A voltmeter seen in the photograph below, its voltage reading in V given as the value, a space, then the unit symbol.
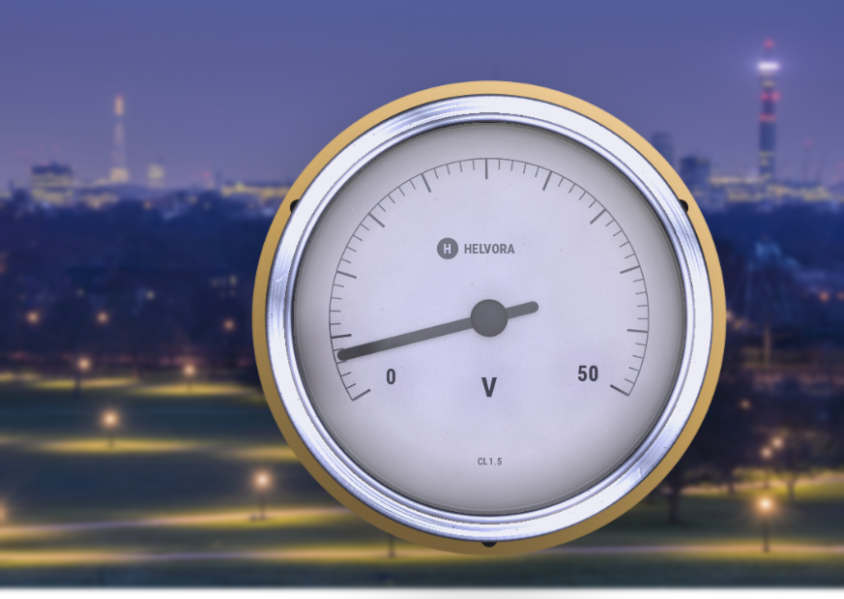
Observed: 3.5 V
